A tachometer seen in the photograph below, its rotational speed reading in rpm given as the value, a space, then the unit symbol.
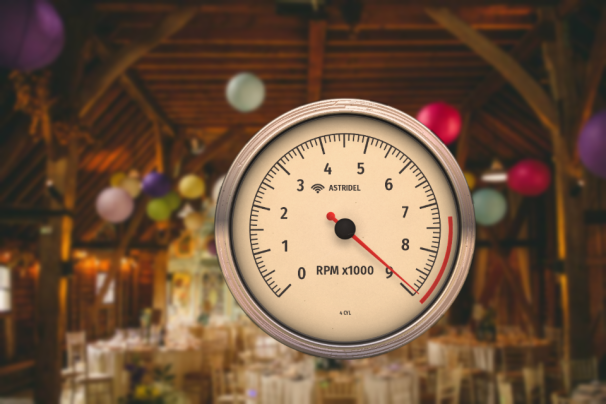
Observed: 8900 rpm
